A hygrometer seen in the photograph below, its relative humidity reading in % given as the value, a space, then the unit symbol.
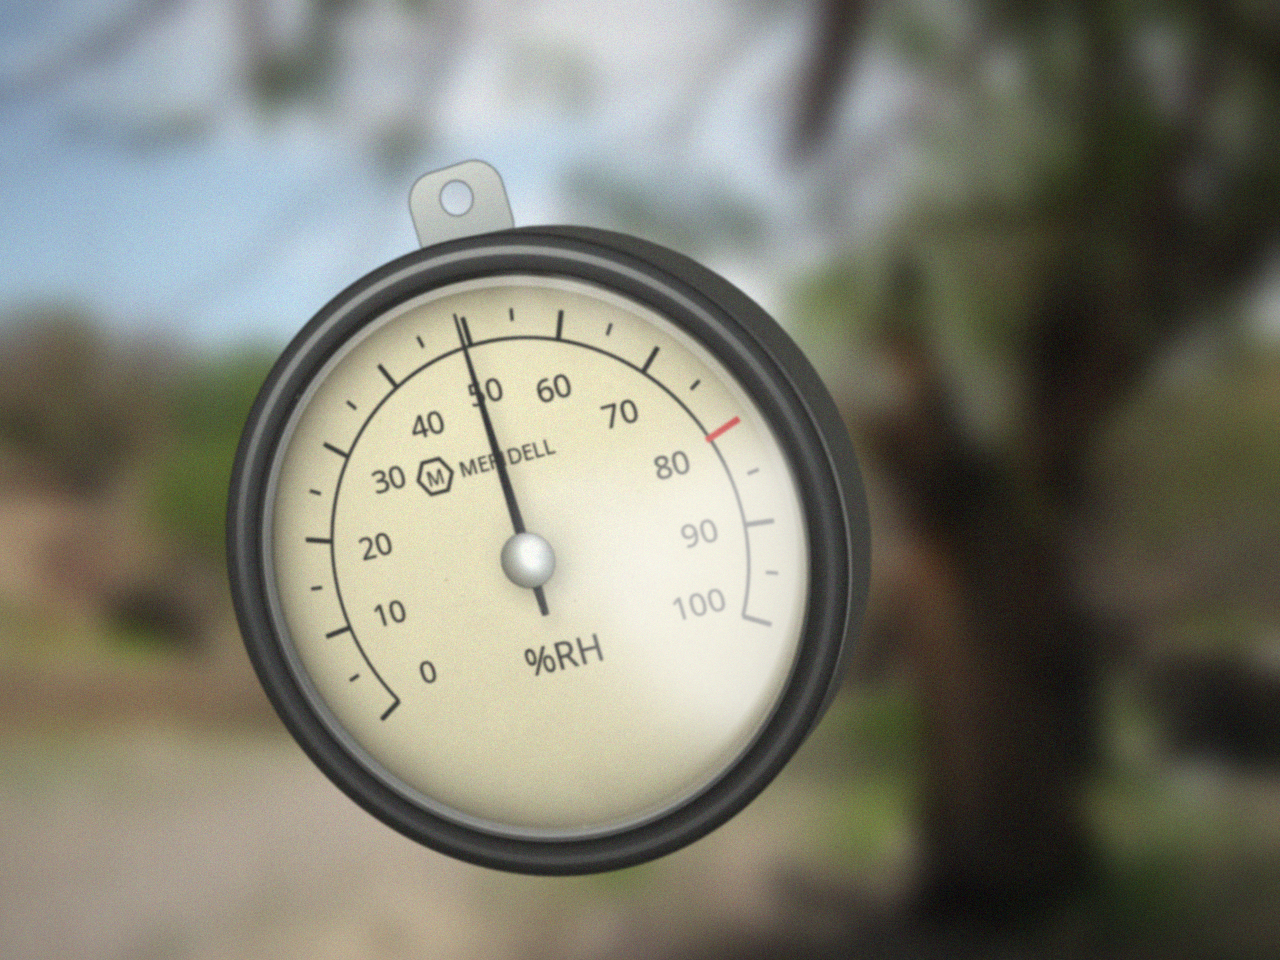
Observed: 50 %
